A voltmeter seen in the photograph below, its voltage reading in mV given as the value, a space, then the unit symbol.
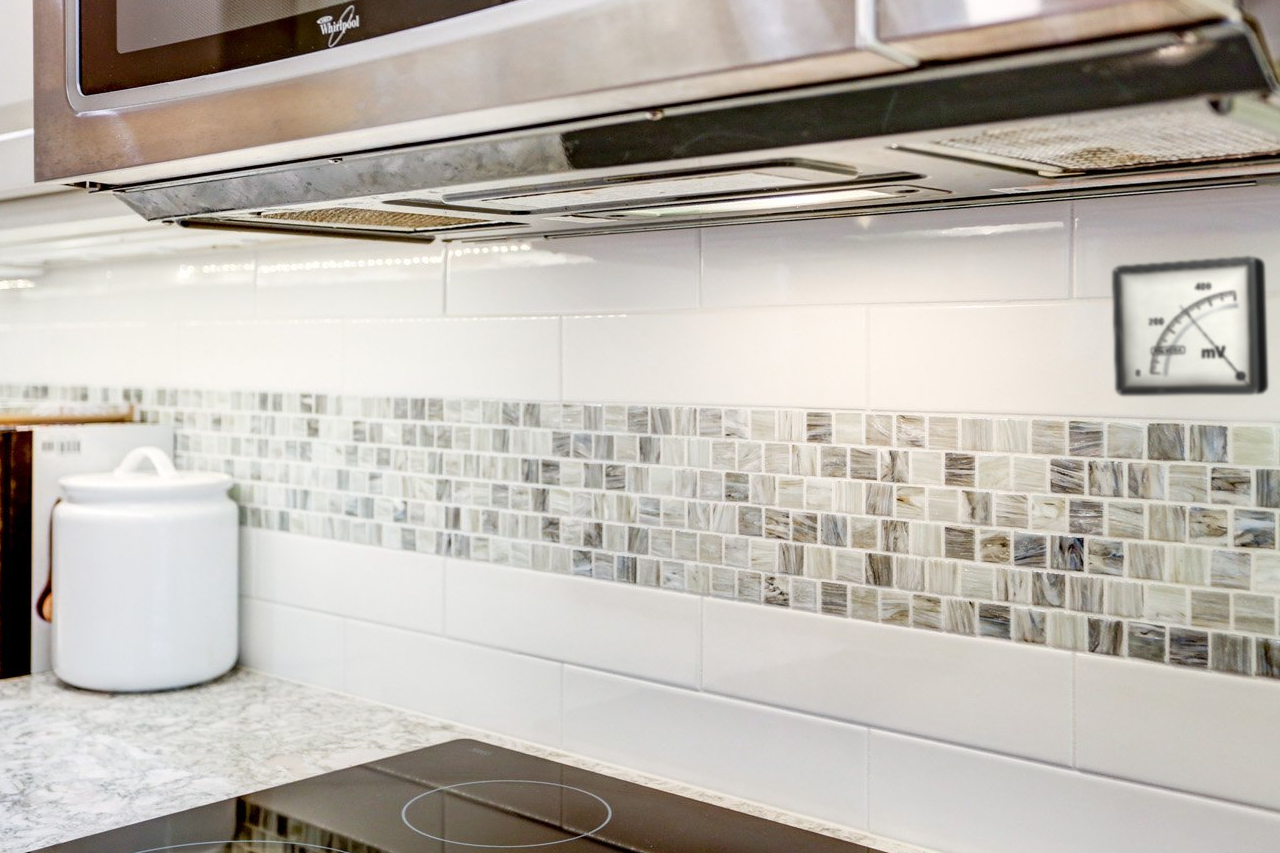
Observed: 300 mV
